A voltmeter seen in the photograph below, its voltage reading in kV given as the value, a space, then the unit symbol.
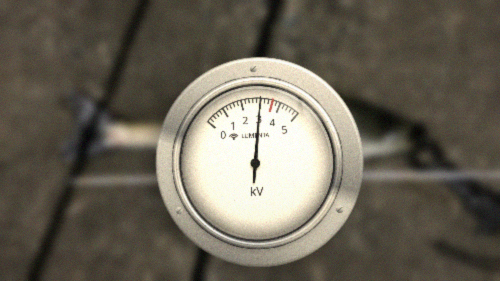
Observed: 3 kV
